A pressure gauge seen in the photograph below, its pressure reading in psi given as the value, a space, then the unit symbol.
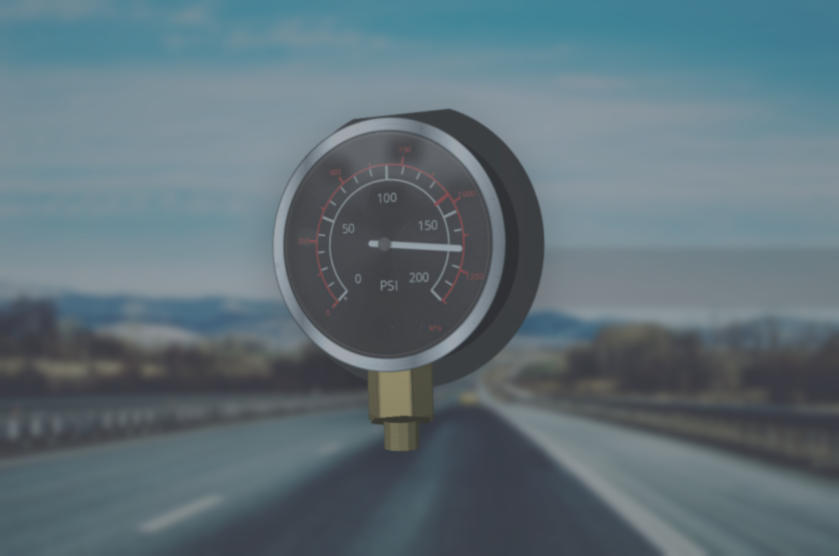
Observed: 170 psi
